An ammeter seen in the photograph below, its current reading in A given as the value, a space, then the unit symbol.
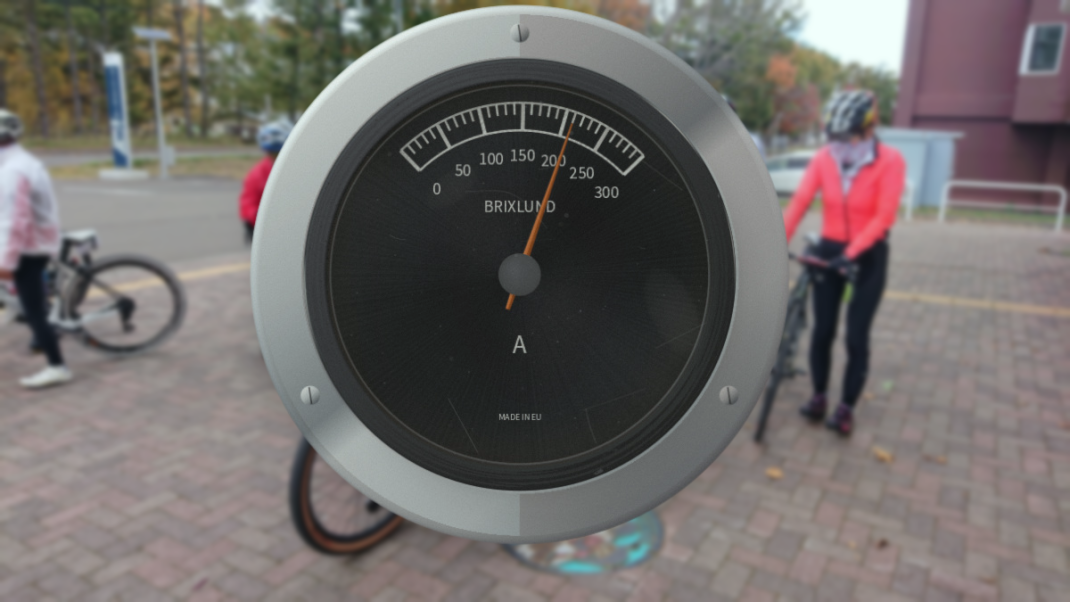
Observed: 210 A
